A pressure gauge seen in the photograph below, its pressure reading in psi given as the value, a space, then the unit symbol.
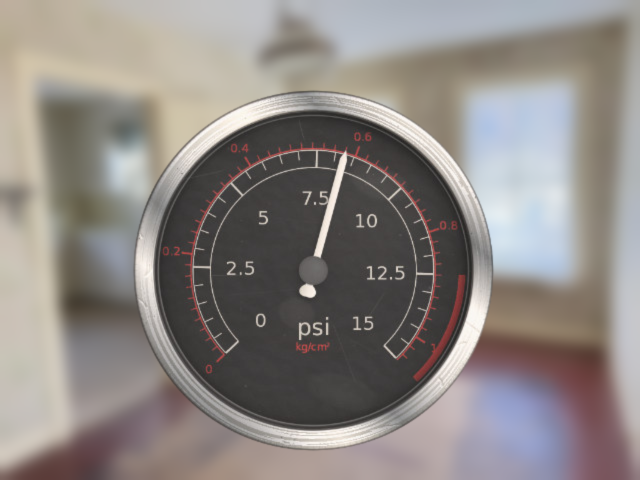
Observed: 8.25 psi
